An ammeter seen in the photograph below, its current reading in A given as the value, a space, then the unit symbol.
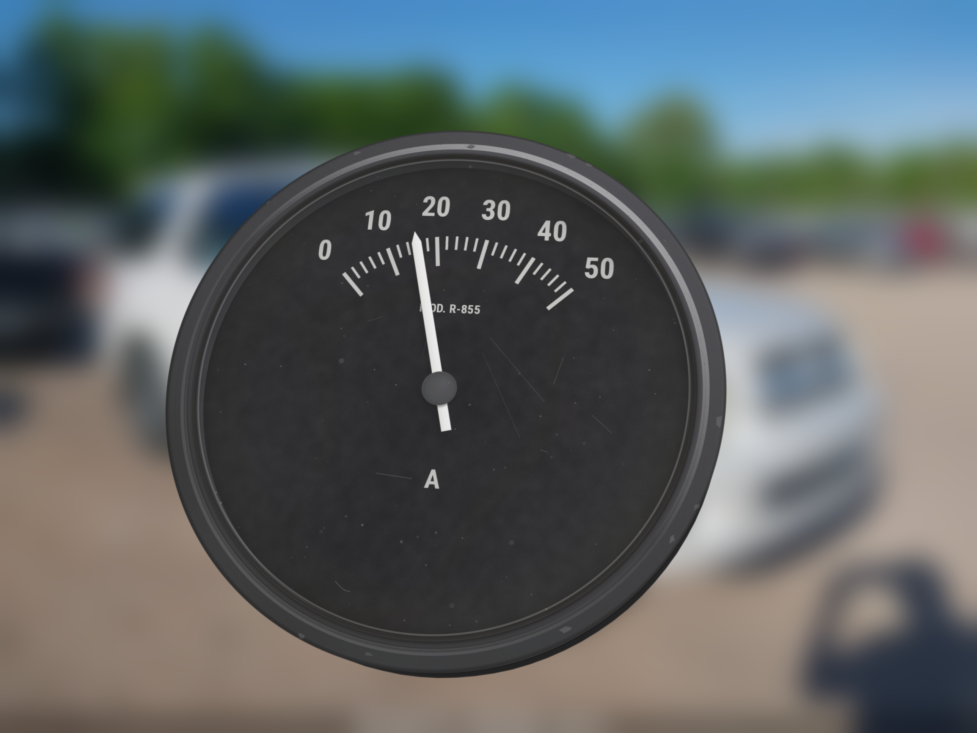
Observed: 16 A
